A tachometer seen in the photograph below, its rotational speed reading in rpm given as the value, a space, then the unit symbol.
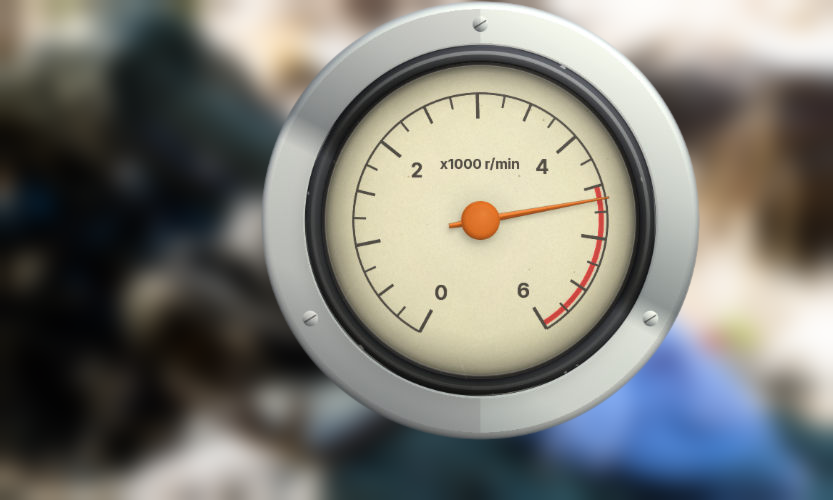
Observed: 4625 rpm
